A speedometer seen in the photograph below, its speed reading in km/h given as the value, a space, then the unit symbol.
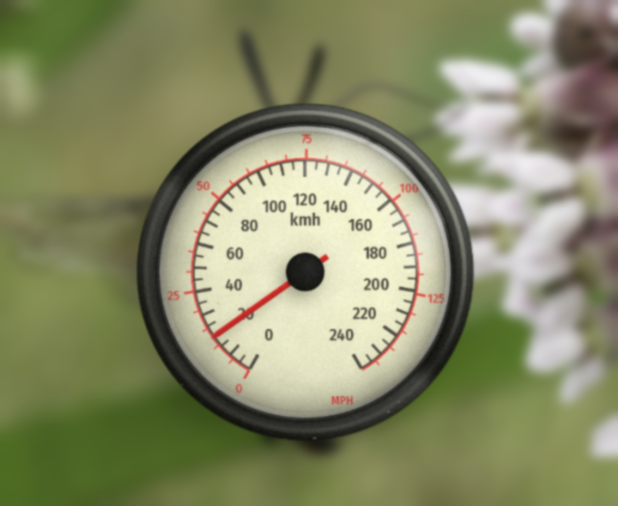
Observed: 20 km/h
